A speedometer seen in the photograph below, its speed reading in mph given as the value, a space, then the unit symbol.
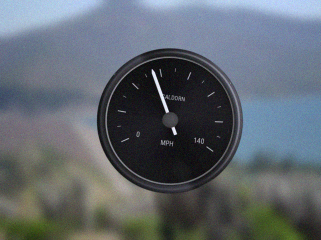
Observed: 55 mph
